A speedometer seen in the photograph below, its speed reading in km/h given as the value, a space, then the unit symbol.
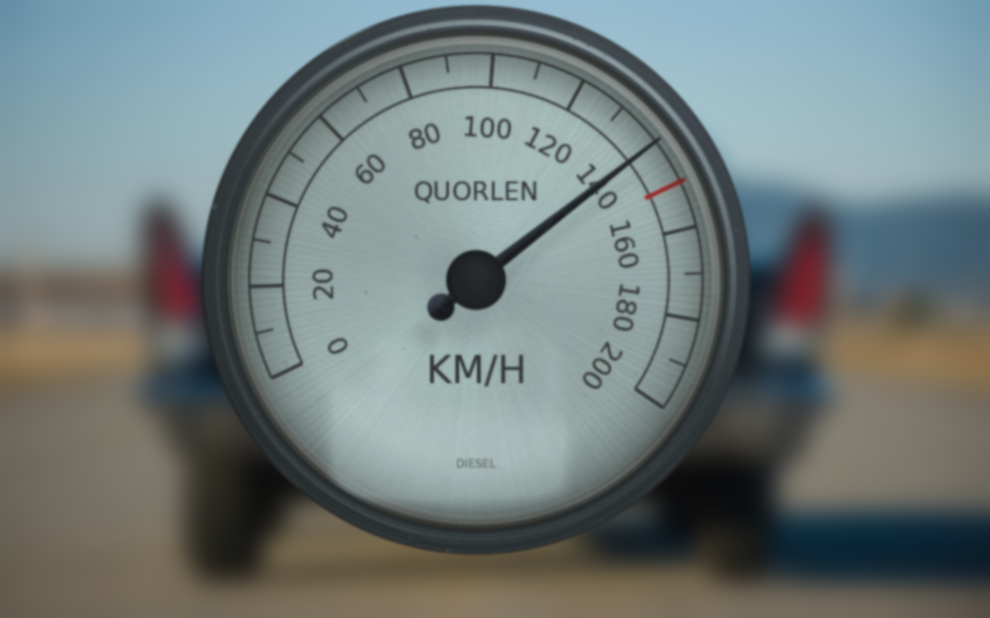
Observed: 140 km/h
